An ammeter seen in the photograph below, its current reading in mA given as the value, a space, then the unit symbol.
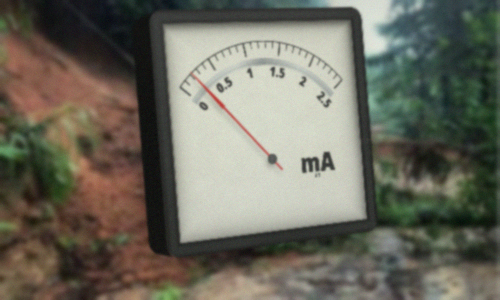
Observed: 0.2 mA
